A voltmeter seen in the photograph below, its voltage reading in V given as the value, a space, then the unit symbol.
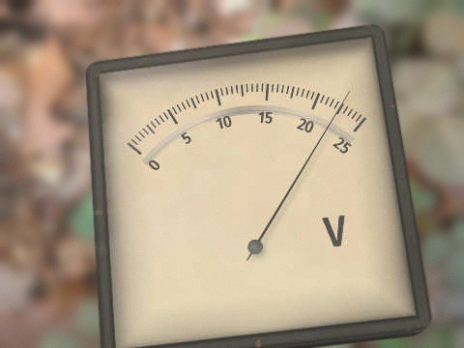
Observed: 22.5 V
